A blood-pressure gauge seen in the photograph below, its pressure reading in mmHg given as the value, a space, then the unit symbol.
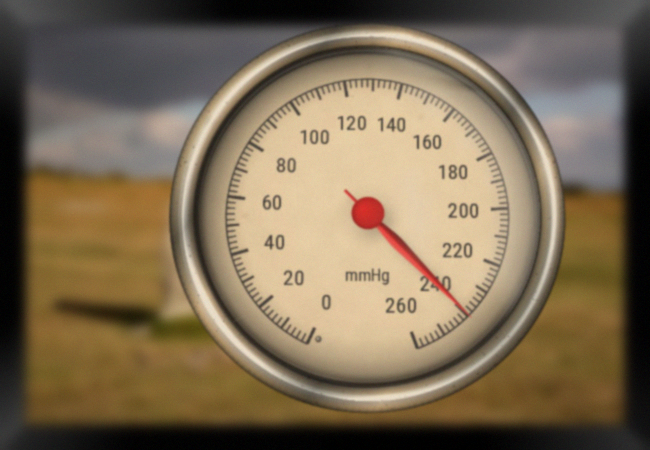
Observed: 240 mmHg
